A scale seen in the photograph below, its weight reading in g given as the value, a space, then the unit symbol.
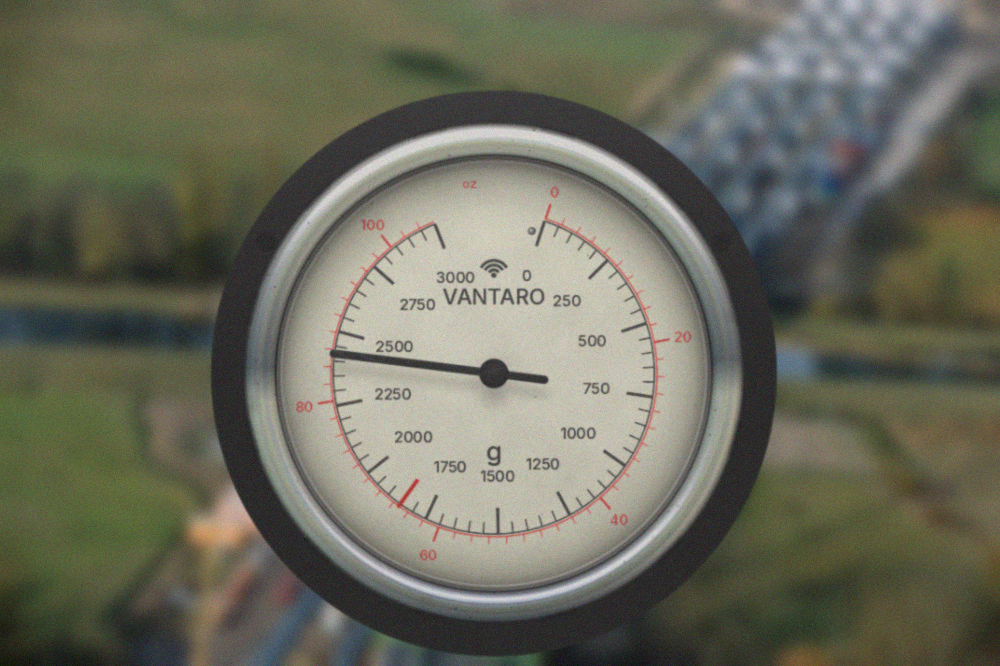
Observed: 2425 g
